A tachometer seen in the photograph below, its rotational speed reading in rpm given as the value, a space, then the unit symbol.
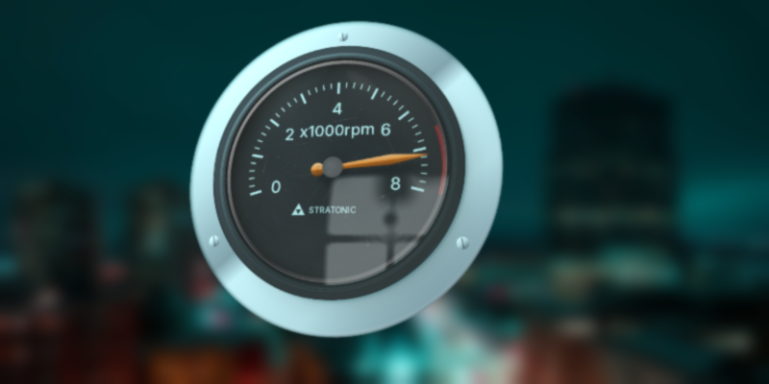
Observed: 7200 rpm
